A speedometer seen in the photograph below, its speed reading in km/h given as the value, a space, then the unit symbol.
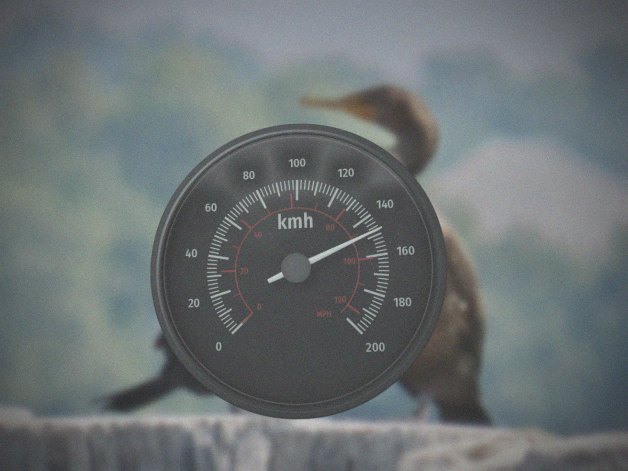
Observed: 148 km/h
